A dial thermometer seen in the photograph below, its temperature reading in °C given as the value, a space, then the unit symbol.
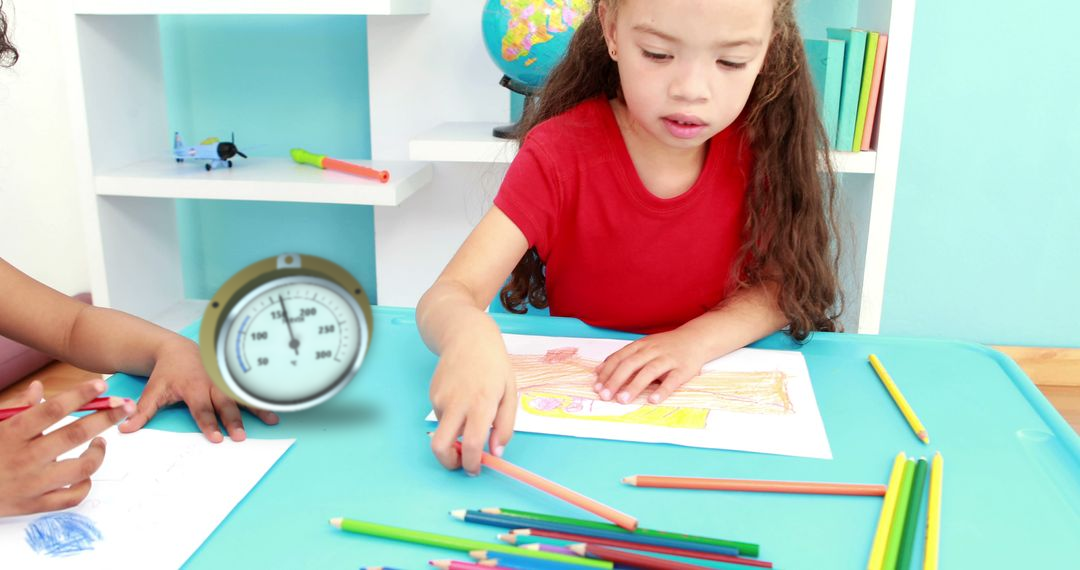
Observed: 160 °C
